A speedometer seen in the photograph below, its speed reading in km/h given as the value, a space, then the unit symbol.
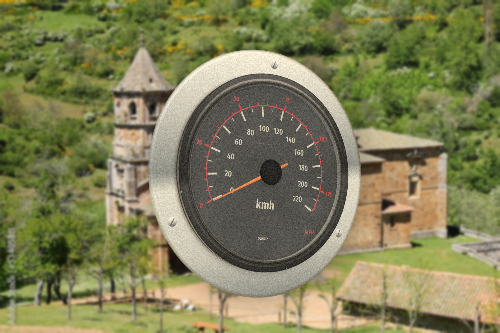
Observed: 0 km/h
